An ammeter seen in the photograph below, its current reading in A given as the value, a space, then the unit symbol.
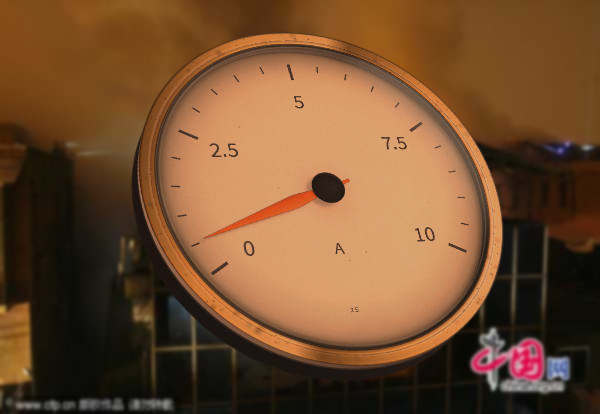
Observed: 0.5 A
